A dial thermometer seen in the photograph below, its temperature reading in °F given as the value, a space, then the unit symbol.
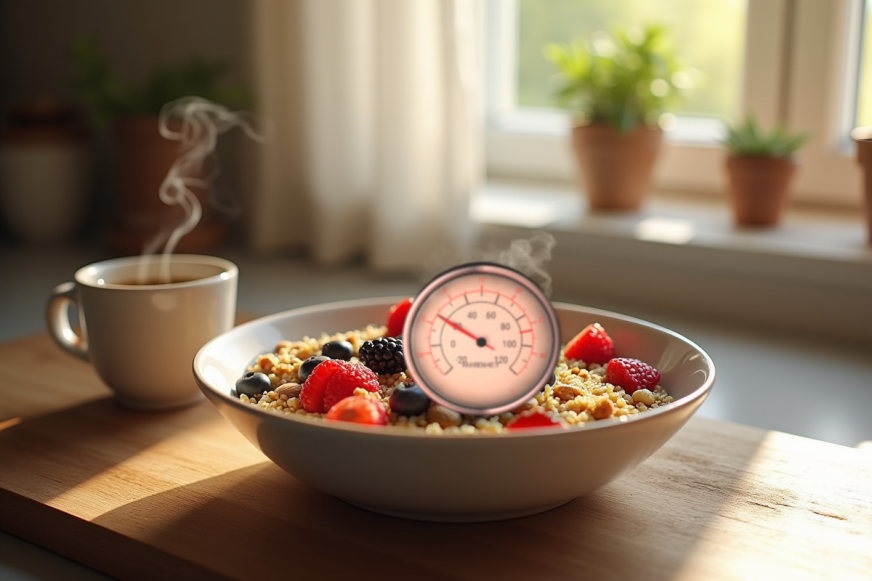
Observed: 20 °F
